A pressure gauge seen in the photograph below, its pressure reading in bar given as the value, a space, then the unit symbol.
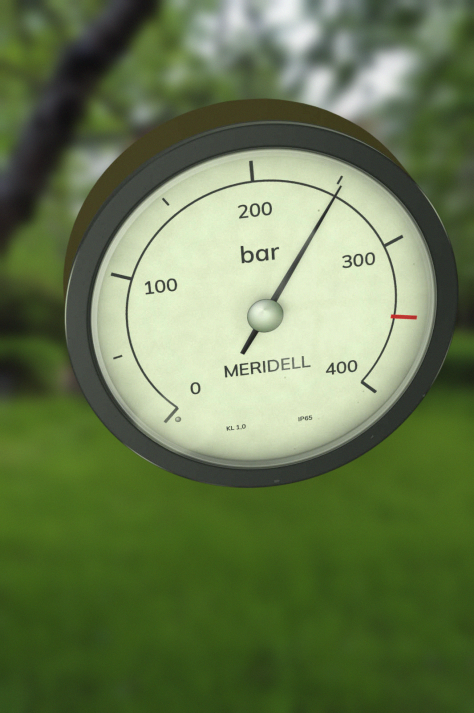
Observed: 250 bar
